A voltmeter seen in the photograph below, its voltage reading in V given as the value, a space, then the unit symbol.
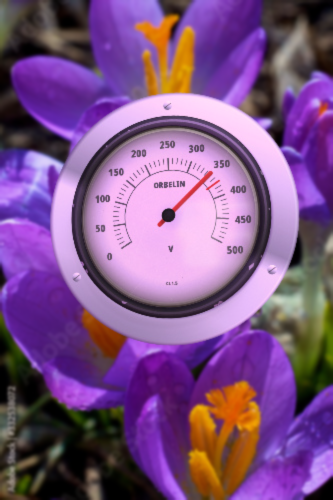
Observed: 350 V
